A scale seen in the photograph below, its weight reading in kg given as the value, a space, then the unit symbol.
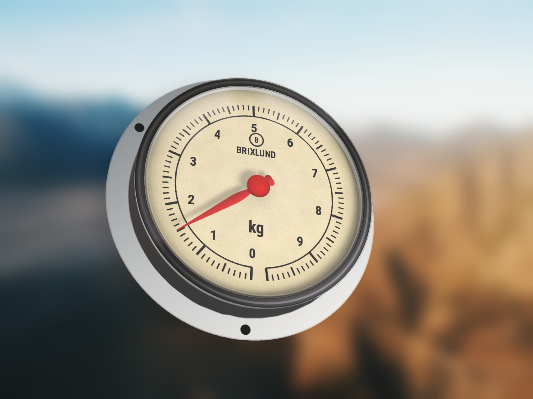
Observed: 1.5 kg
